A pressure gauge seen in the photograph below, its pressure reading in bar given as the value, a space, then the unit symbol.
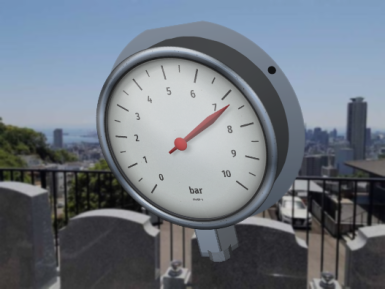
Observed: 7.25 bar
